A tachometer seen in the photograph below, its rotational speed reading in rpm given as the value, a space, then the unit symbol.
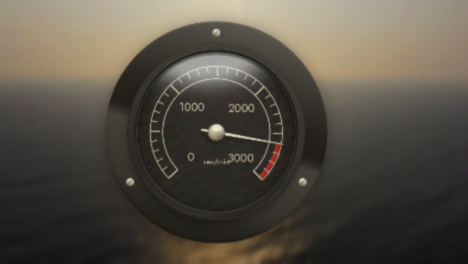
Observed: 2600 rpm
